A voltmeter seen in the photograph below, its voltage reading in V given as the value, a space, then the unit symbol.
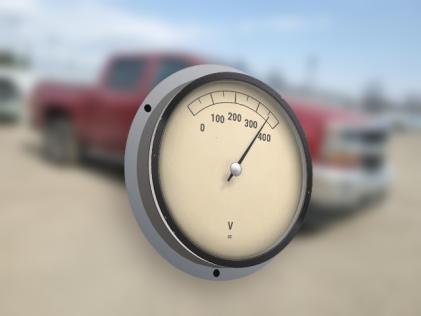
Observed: 350 V
